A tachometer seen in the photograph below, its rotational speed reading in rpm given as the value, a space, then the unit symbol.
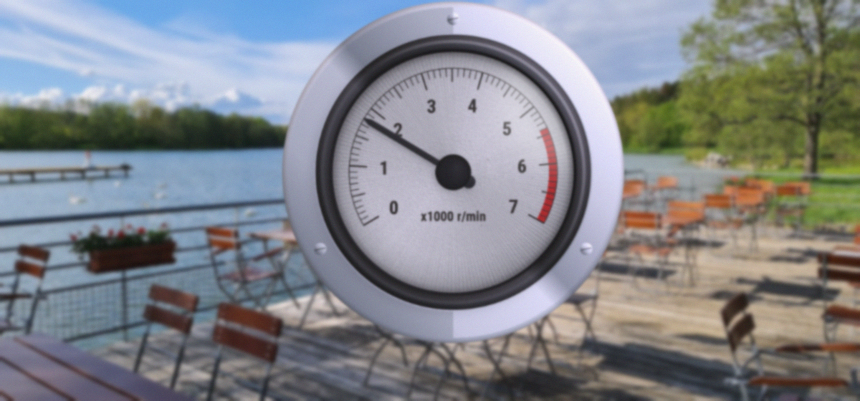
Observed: 1800 rpm
